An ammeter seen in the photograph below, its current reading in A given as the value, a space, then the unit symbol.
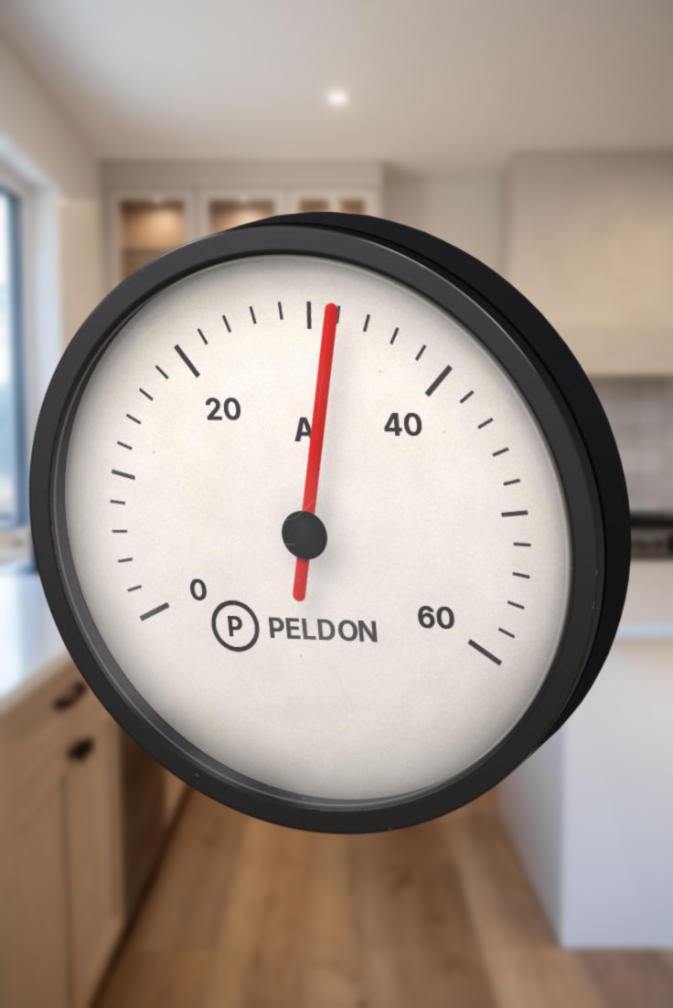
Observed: 32 A
